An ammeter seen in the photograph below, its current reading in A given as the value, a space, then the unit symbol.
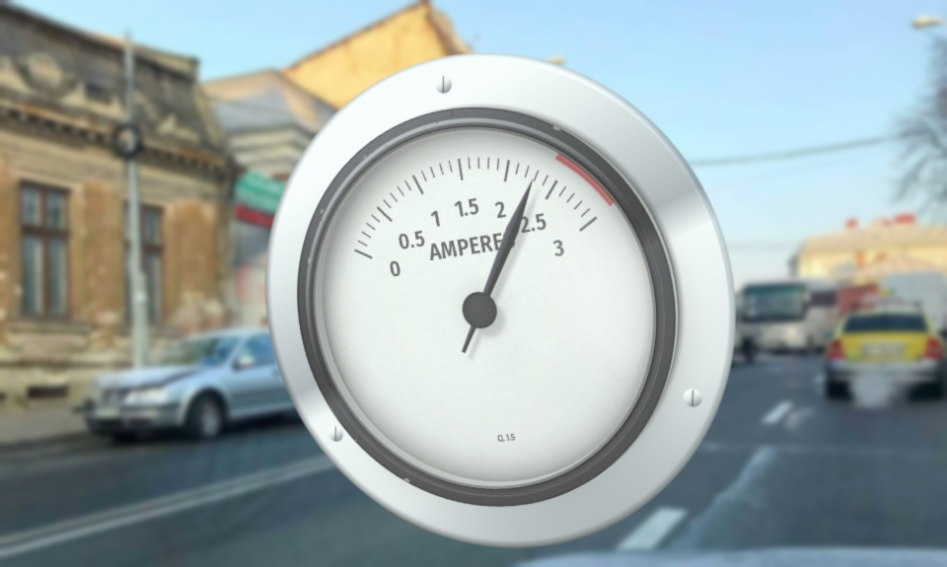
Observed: 2.3 A
